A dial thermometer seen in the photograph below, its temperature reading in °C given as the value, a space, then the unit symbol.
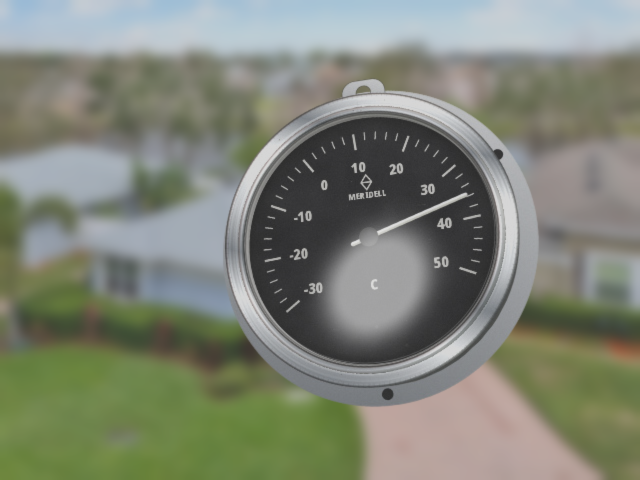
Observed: 36 °C
